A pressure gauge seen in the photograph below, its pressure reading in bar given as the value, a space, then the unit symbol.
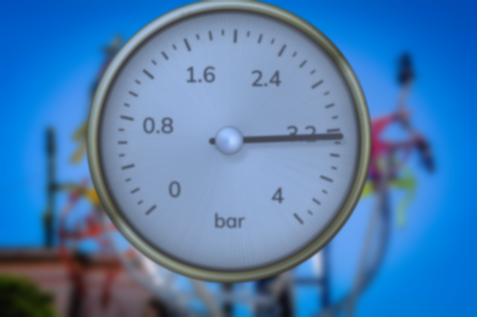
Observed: 3.25 bar
